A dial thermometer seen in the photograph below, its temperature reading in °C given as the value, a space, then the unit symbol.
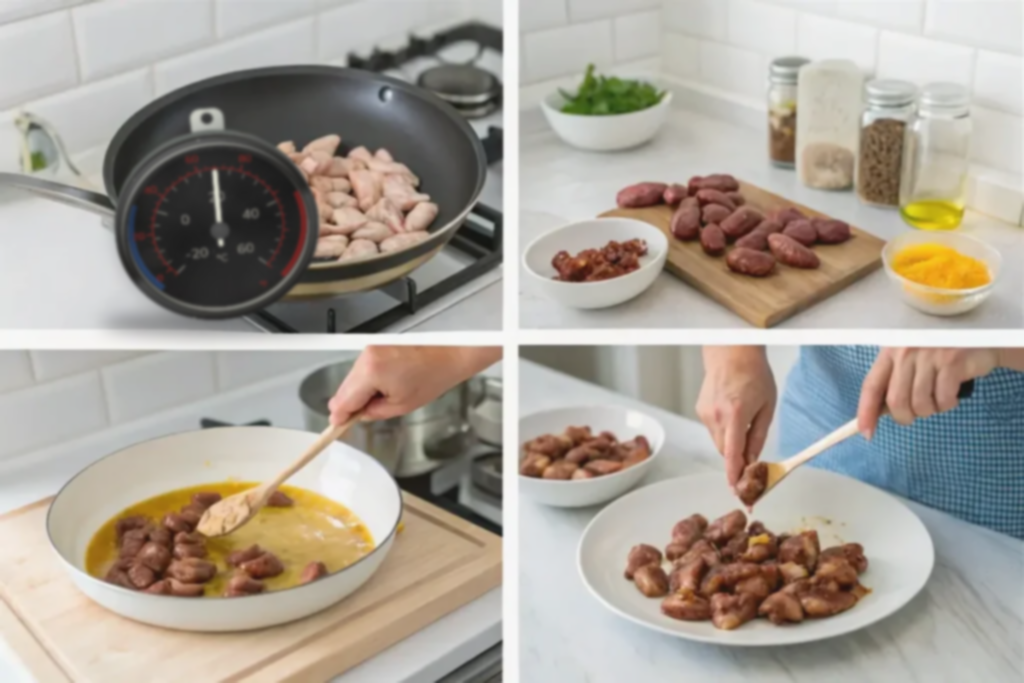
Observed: 20 °C
